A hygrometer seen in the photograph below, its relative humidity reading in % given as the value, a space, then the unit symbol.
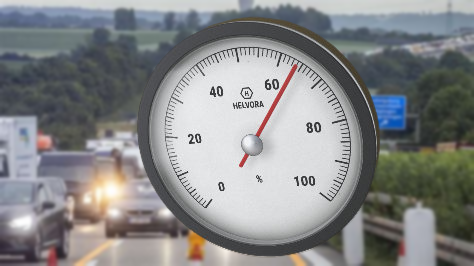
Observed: 64 %
